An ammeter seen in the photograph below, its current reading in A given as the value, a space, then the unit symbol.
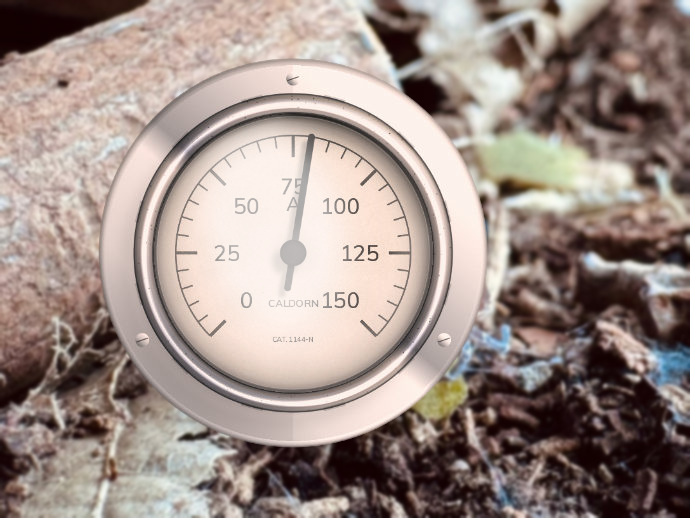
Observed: 80 A
